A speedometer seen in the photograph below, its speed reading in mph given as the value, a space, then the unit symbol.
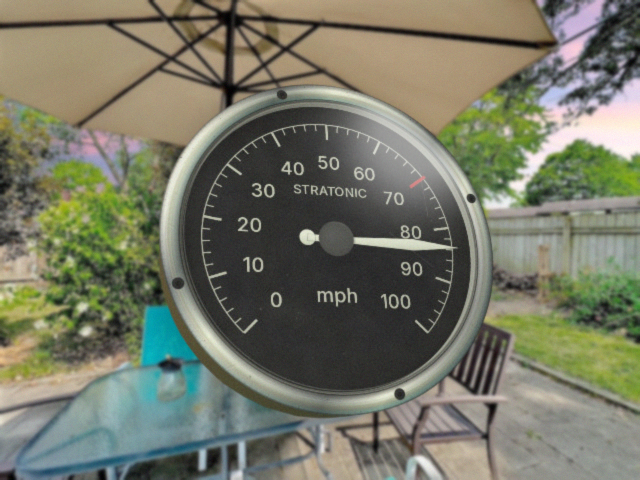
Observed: 84 mph
